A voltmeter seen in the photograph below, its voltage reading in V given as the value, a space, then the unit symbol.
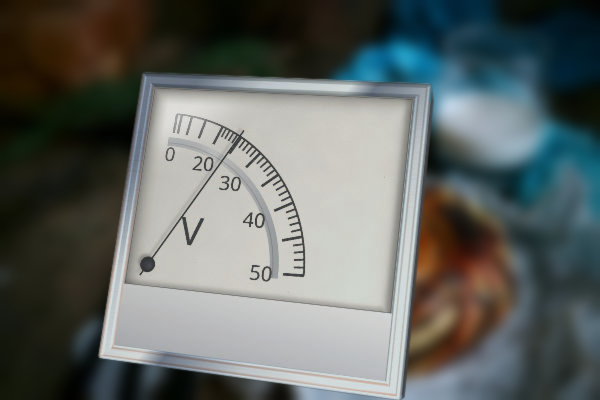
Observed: 25 V
